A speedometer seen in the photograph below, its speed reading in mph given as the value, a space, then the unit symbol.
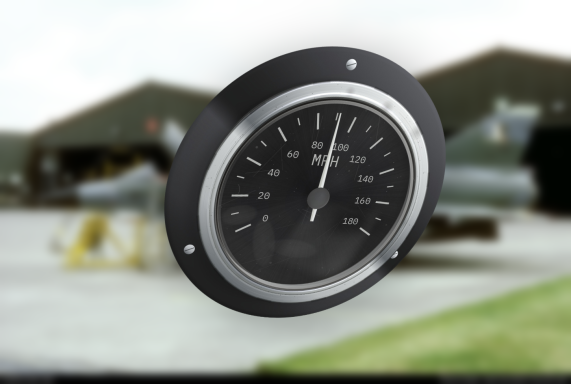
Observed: 90 mph
